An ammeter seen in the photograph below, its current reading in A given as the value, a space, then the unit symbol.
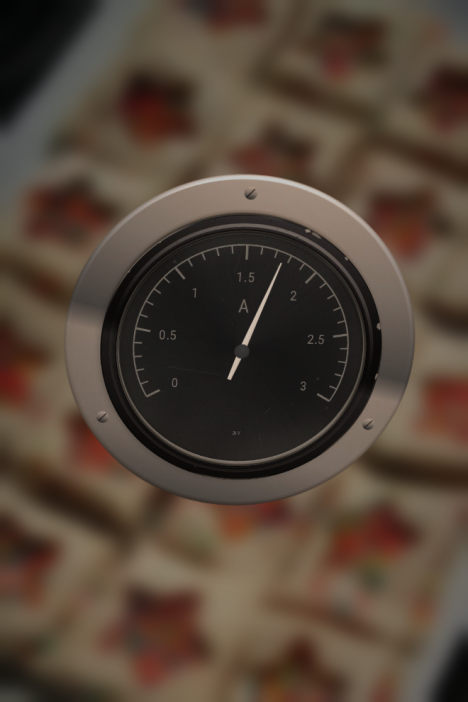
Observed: 1.75 A
